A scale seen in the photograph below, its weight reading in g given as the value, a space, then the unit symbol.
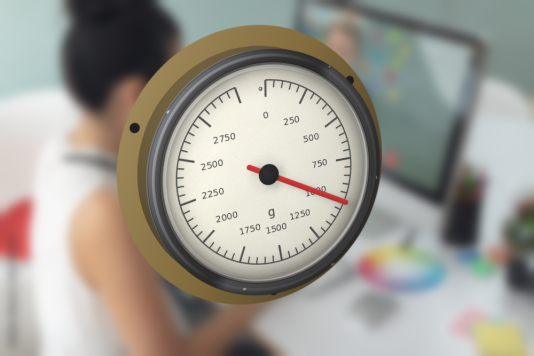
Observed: 1000 g
